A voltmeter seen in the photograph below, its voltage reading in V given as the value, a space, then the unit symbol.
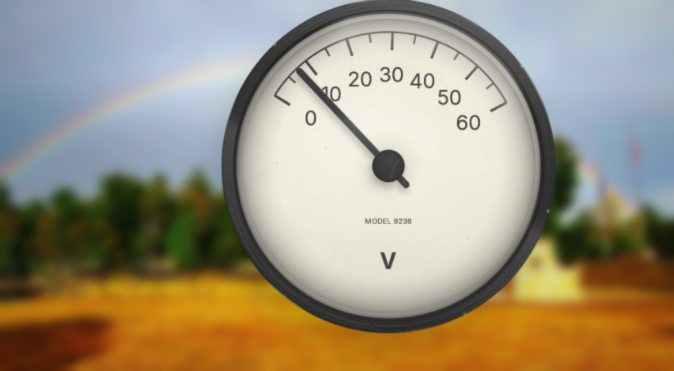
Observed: 7.5 V
